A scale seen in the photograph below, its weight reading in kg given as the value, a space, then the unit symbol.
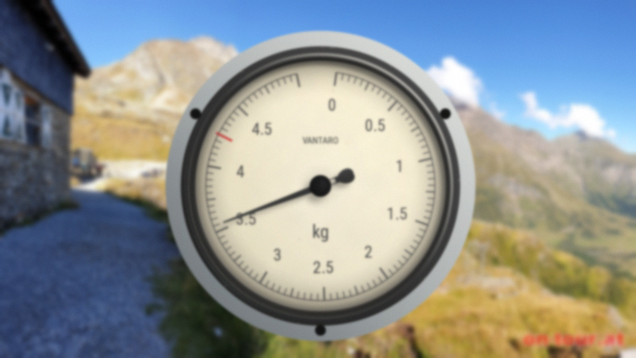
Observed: 3.55 kg
